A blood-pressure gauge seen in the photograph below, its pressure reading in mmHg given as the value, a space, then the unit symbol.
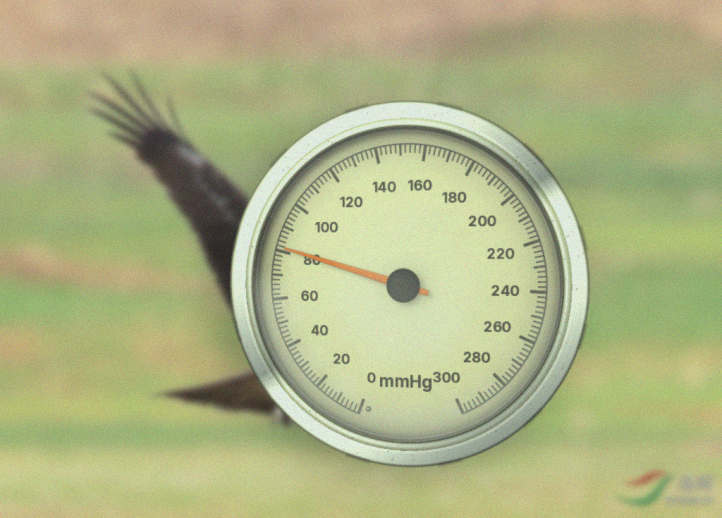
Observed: 82 mmHg
